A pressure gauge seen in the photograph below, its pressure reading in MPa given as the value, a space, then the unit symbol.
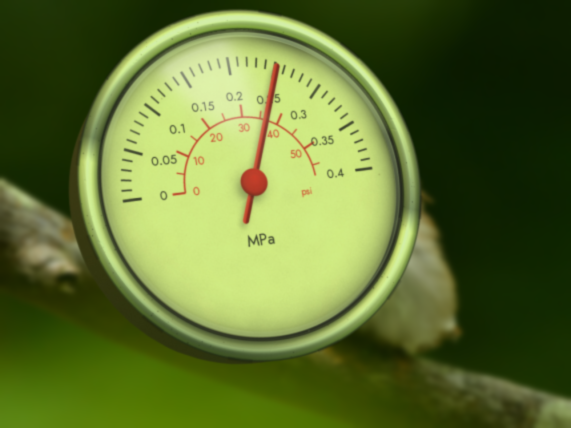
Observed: 0.25 MPa
